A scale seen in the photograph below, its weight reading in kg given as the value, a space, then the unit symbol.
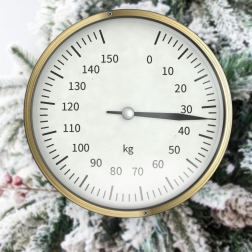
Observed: 34 kg
